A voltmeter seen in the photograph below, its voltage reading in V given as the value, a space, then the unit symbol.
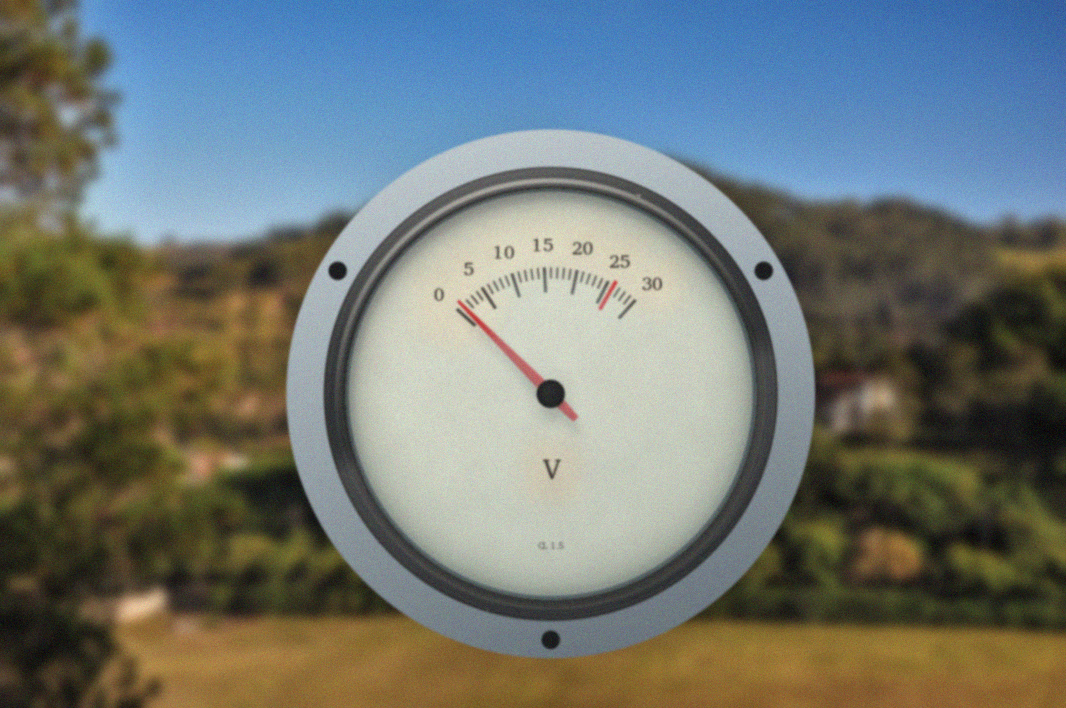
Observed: 1 V
